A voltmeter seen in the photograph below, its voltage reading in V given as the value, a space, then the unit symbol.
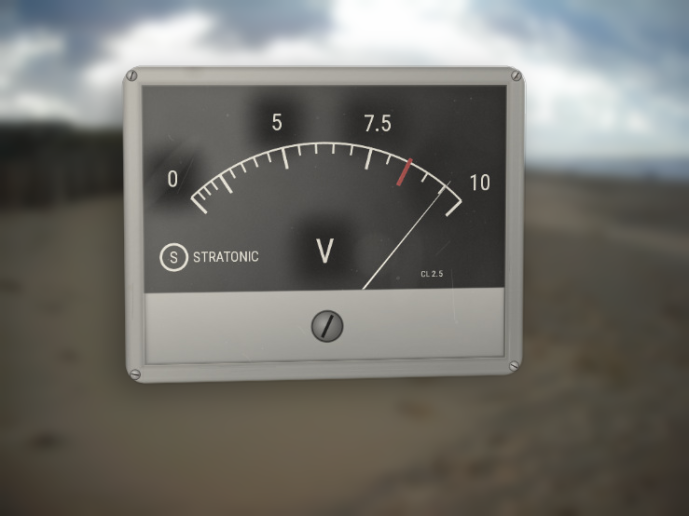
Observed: 9.5 V
